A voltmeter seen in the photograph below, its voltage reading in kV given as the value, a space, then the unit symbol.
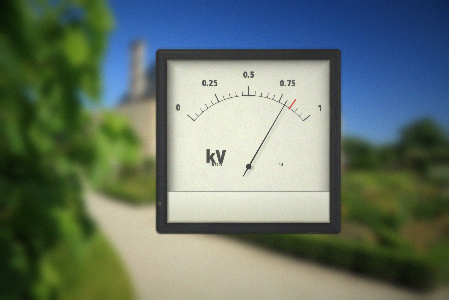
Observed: 0.8 kV
